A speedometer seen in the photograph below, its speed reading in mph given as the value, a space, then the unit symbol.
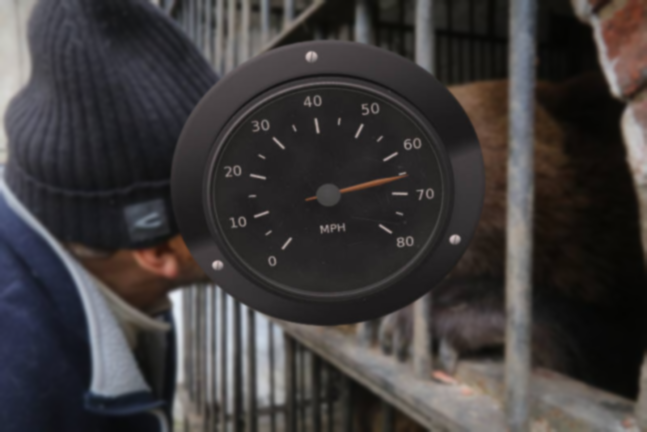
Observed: 65 mph
